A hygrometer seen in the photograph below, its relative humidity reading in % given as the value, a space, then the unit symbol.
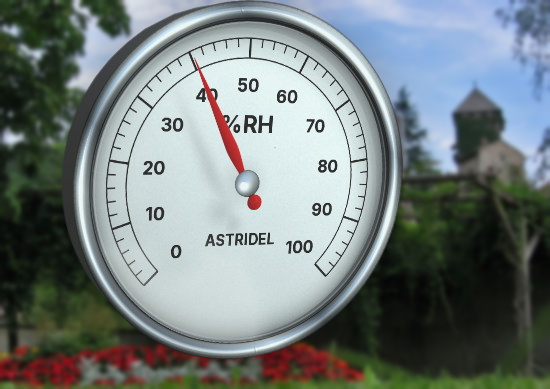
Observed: 40 %
